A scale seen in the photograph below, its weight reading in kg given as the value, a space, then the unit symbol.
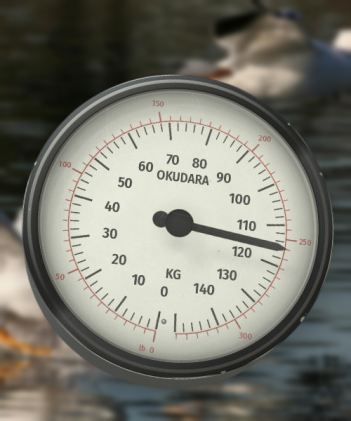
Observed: 116 kg
